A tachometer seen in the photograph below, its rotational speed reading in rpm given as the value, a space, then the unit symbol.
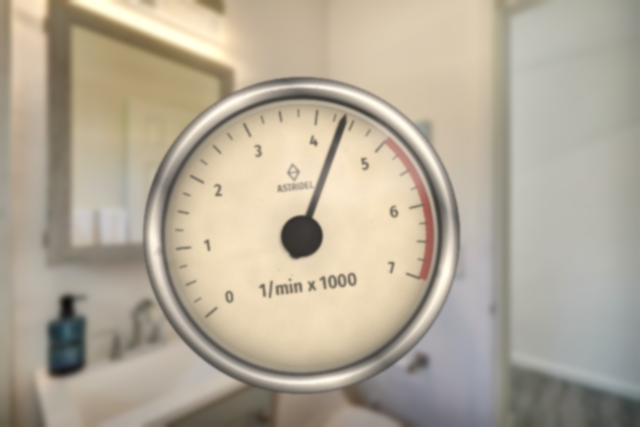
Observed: 4375 rpm
